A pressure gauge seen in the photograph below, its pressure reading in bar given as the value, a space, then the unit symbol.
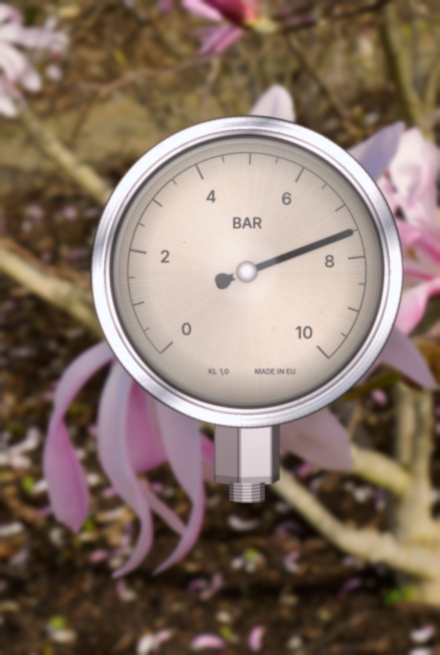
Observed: 7.5 bar
